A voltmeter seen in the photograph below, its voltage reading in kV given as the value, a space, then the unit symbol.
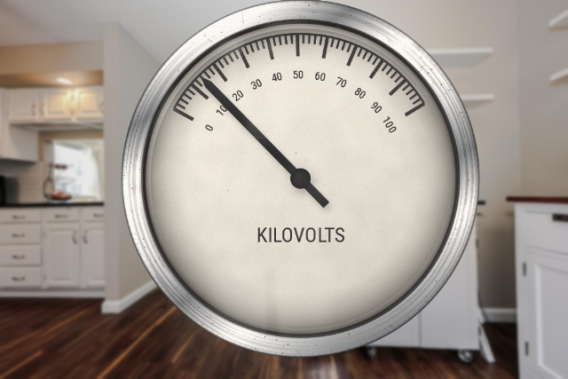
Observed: 14 kV
